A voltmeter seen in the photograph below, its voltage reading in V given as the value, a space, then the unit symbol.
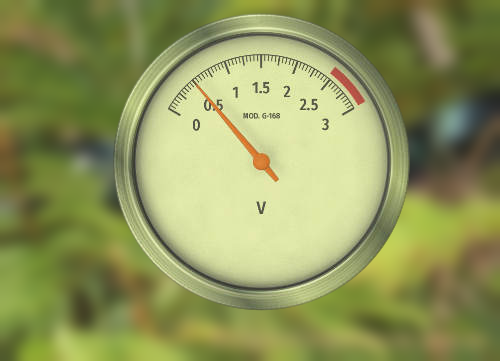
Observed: 0.5 V
